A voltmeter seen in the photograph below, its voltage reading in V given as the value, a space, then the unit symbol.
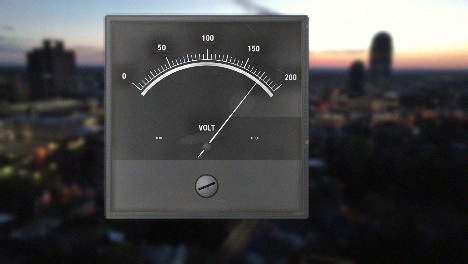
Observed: 175 V
